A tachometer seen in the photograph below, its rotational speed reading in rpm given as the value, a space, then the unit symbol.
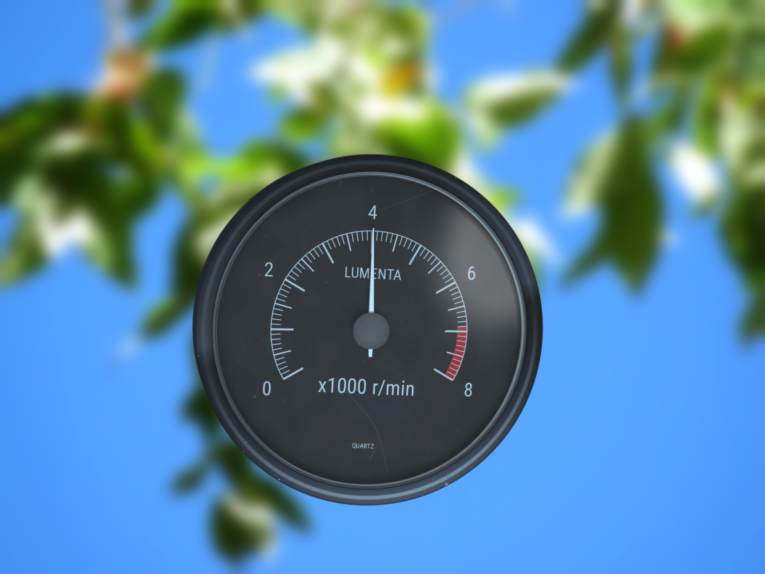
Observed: 4000 rpm
